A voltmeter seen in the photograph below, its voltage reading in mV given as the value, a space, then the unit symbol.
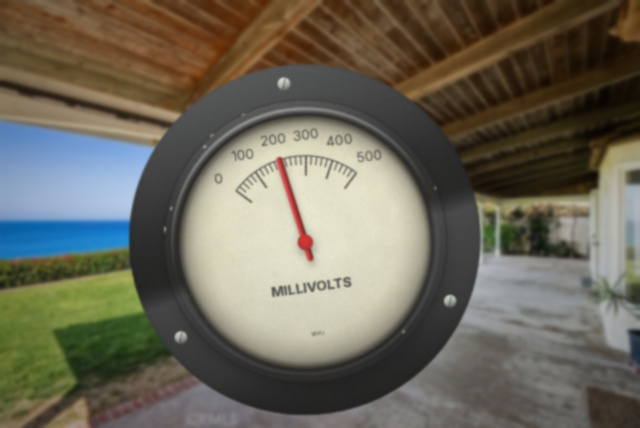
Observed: 200 mV
